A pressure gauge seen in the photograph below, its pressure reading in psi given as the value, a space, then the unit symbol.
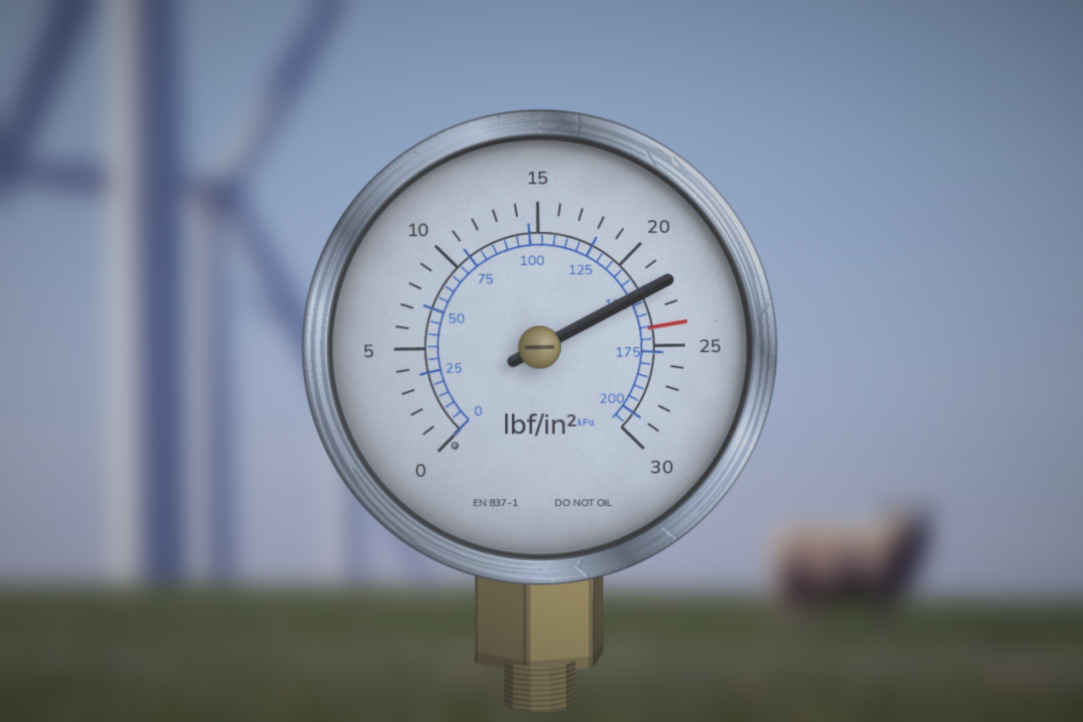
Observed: 22 psi
